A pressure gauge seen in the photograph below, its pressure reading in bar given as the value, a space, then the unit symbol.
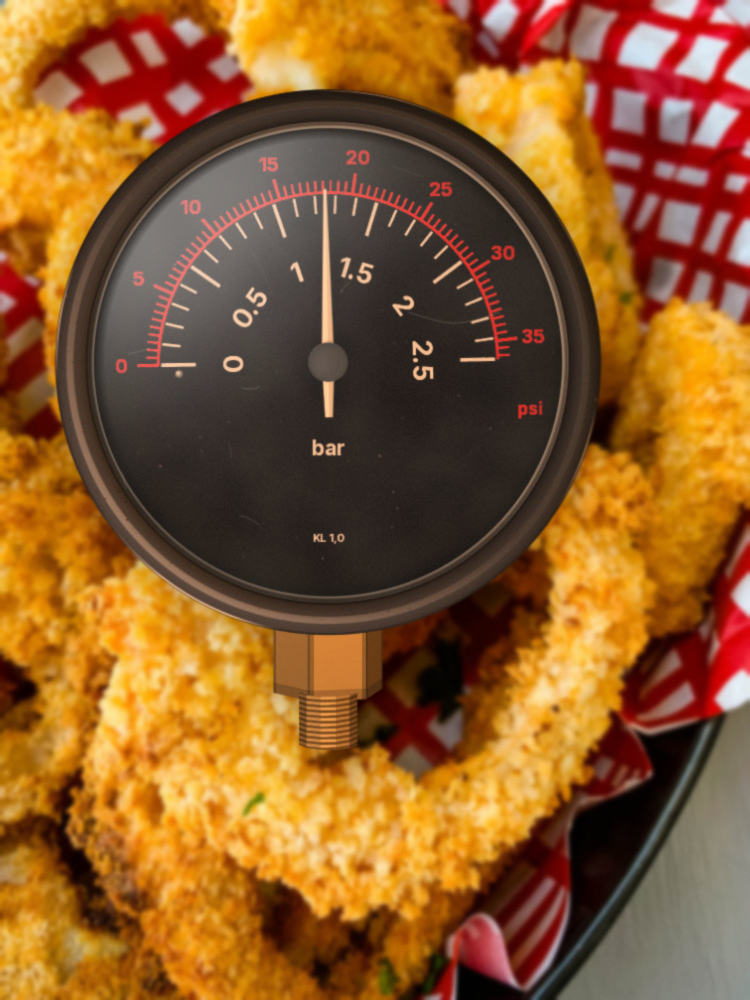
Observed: 1.25 bar
